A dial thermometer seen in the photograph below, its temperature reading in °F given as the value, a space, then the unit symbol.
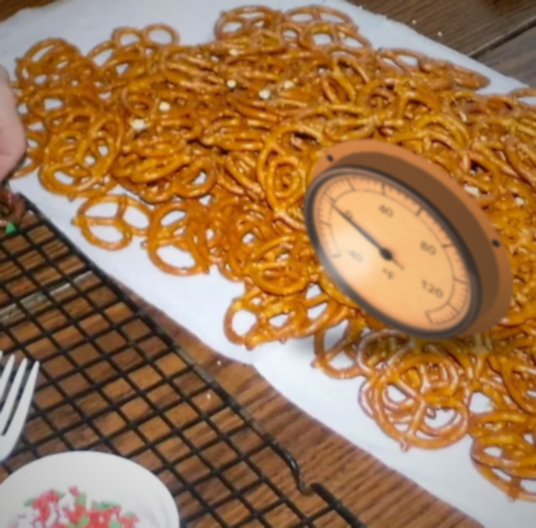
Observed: 0 °F
